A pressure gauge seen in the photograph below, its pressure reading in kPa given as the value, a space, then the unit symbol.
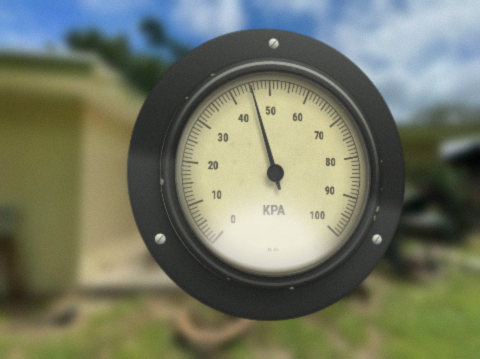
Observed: 45 kPa
